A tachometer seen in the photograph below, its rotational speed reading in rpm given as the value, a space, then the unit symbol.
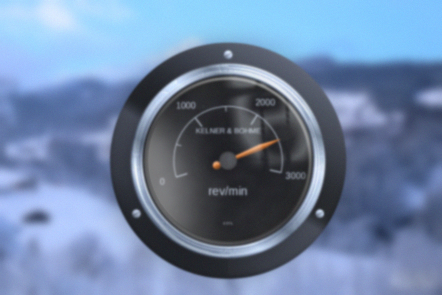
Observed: 2500 rpm
